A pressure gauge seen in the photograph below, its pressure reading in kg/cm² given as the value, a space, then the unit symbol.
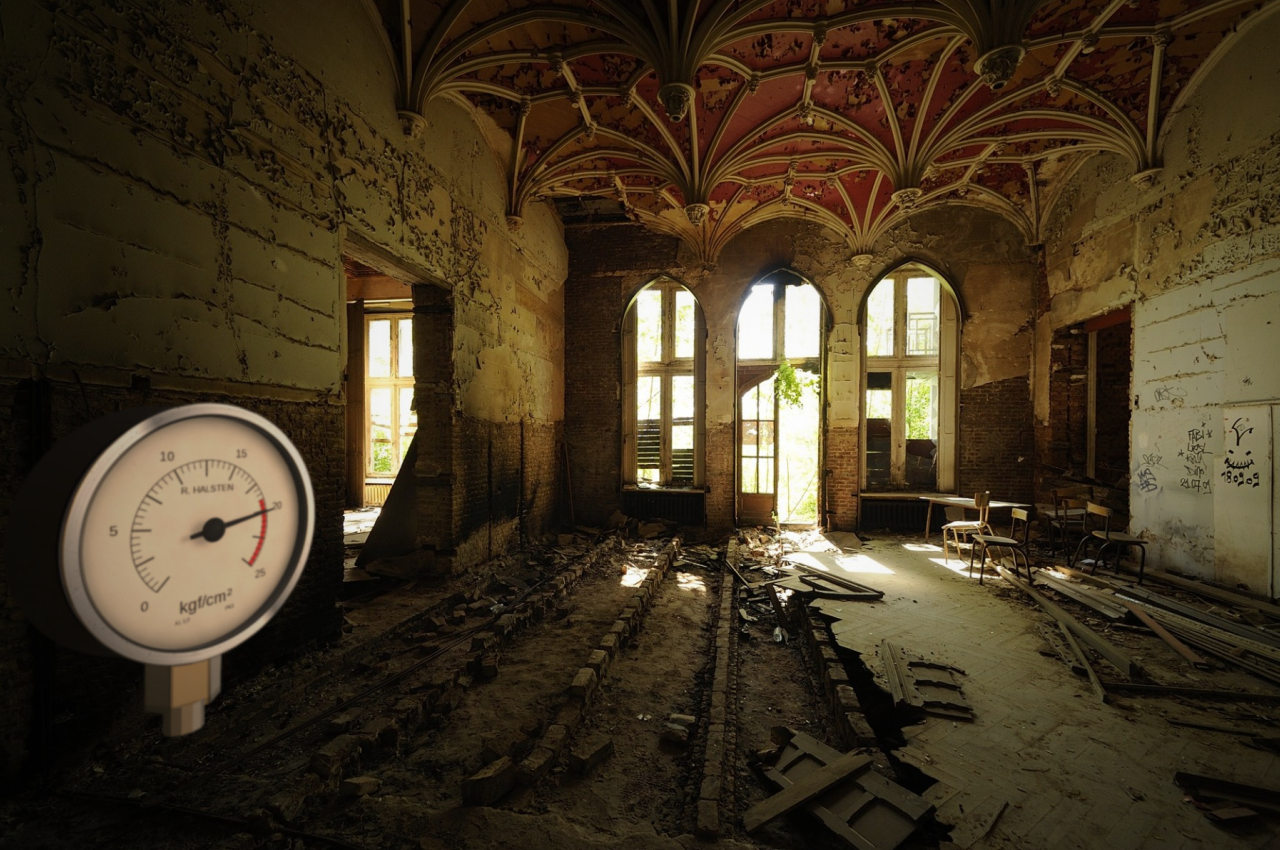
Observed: 20 kg/cm²
